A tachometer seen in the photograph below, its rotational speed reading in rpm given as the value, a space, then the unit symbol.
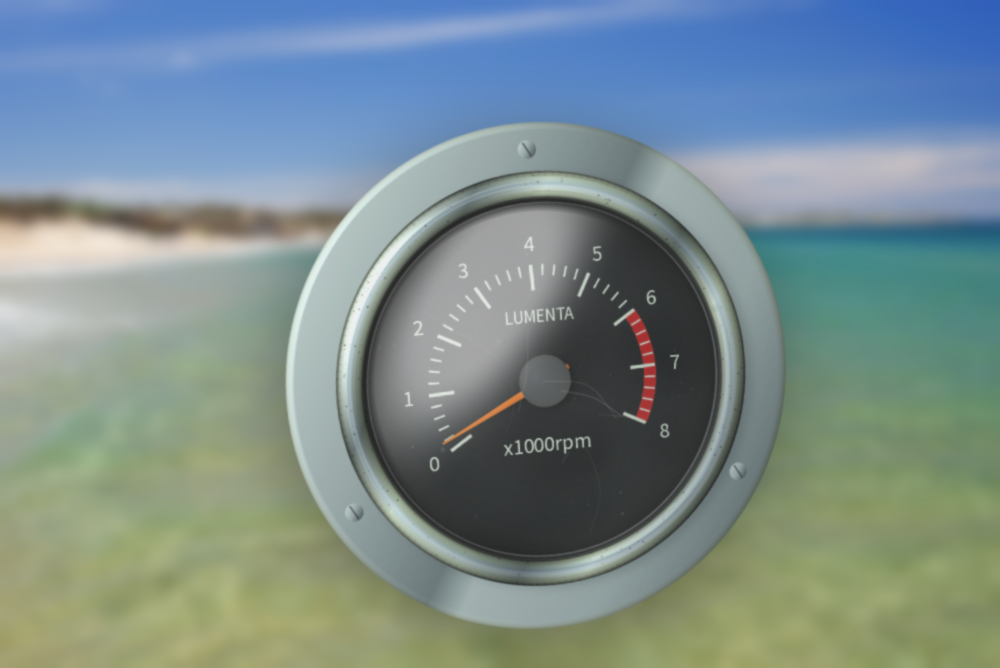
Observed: 200 rpm
